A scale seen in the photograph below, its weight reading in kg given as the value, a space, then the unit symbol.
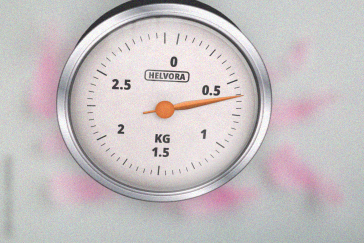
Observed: 0.6 kg
